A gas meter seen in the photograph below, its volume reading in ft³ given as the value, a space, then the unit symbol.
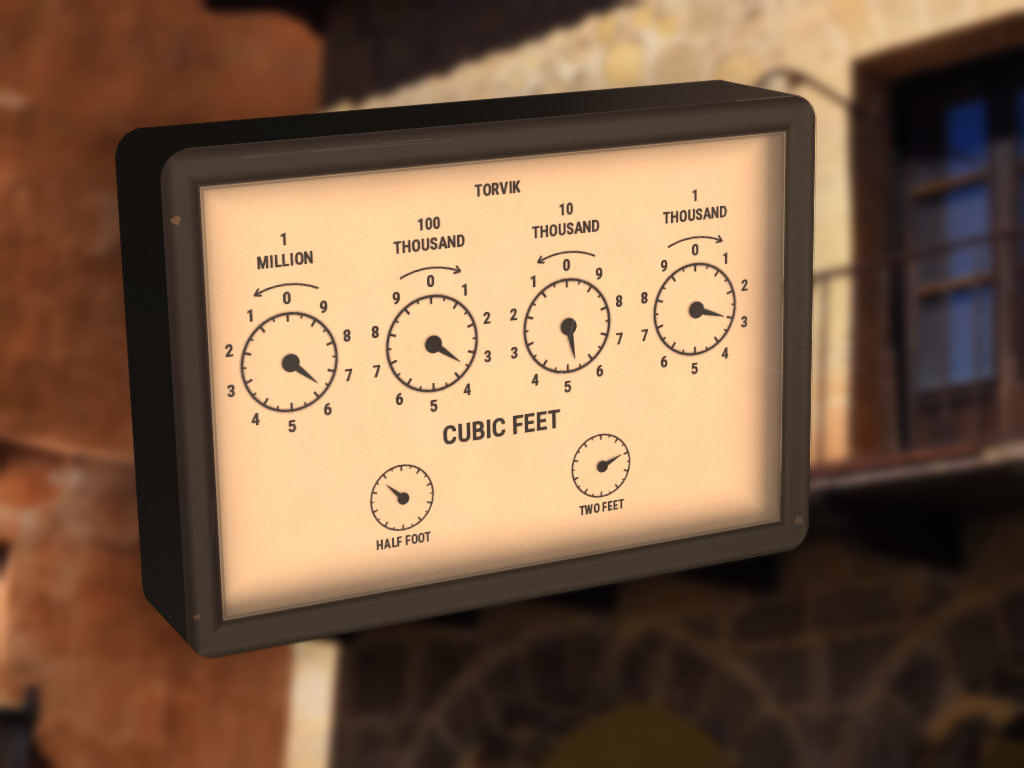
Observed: 635300 ft³
